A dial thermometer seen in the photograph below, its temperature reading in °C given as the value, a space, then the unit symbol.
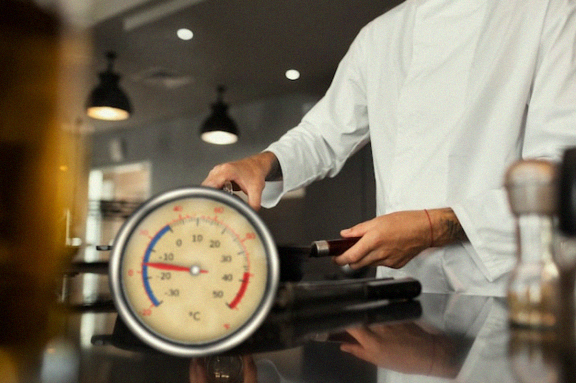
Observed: -15 °C
